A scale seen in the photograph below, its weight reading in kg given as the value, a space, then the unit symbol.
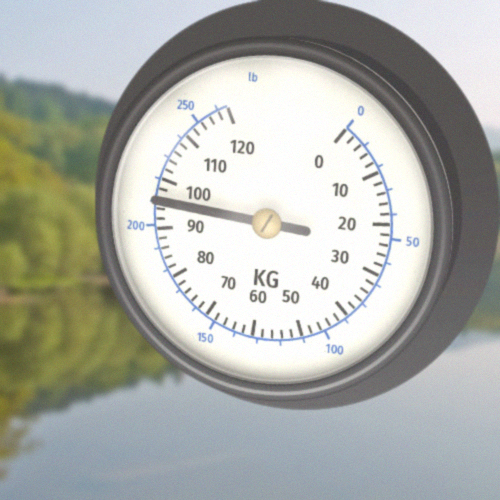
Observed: 96 kg
